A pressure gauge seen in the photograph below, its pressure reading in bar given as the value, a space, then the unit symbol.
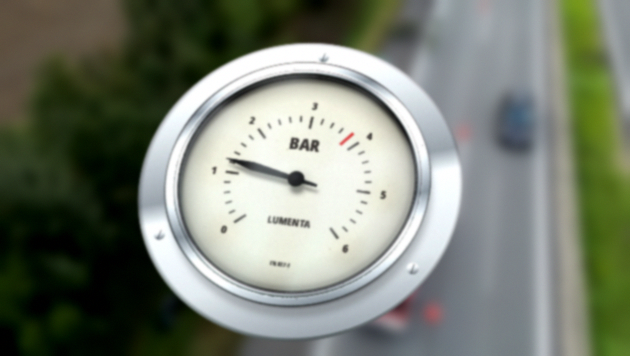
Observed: 1.2 bar
